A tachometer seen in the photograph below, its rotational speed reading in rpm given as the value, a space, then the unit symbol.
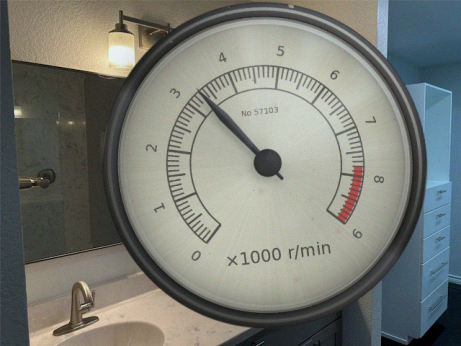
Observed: 3300 rpm
